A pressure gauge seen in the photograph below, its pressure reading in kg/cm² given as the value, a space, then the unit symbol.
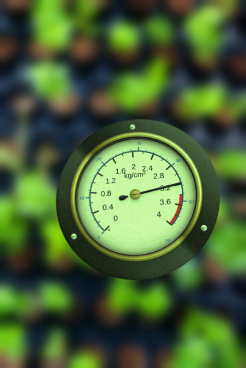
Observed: 3.2 kg/cm²
